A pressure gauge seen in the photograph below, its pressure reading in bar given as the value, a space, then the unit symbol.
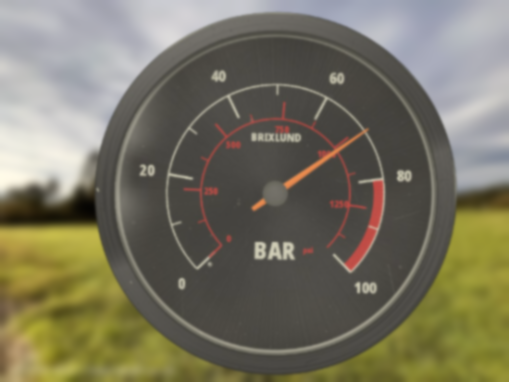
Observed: 70 bar
